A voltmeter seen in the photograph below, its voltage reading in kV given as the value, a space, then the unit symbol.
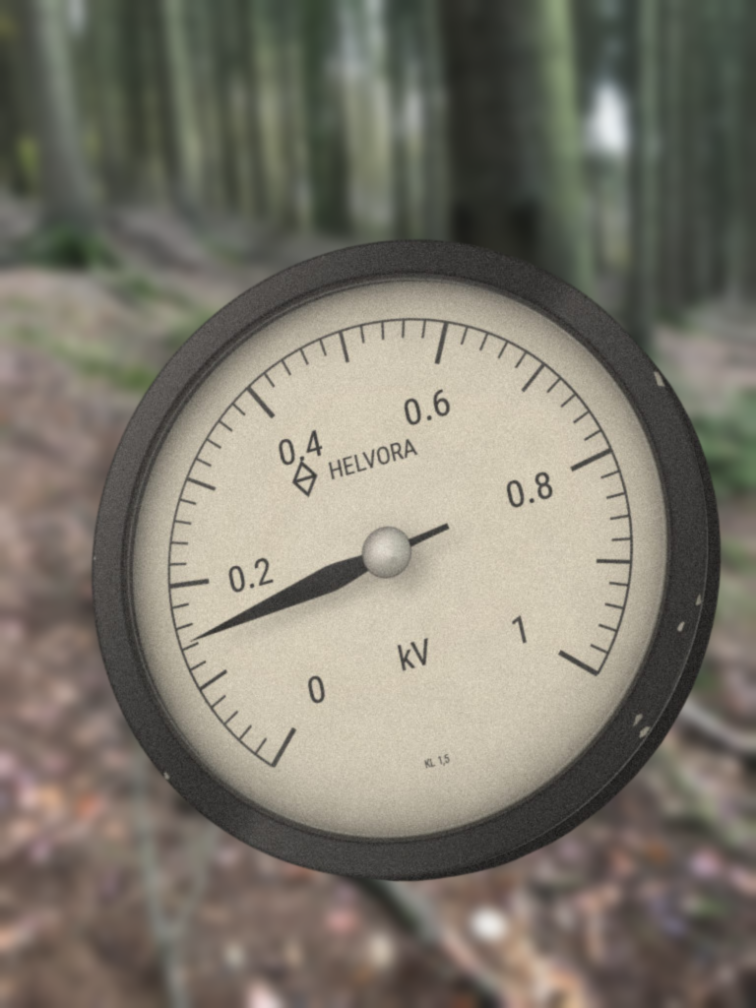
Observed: 0.14 kV
